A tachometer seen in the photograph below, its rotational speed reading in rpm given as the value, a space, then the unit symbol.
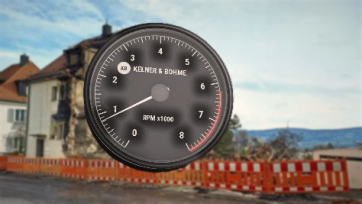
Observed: 800 rpm
